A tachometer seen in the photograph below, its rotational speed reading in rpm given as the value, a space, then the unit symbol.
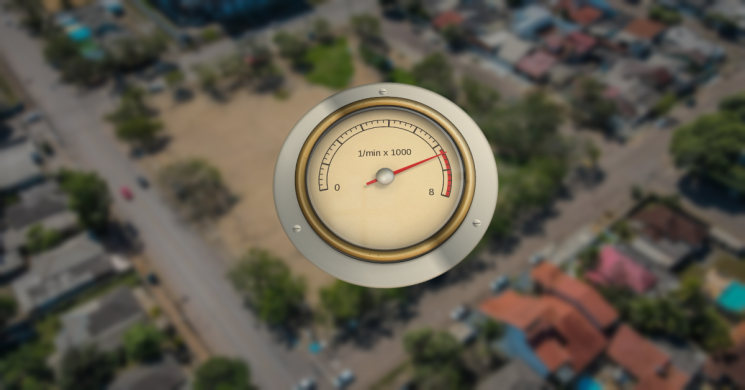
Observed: 6400 rpm
